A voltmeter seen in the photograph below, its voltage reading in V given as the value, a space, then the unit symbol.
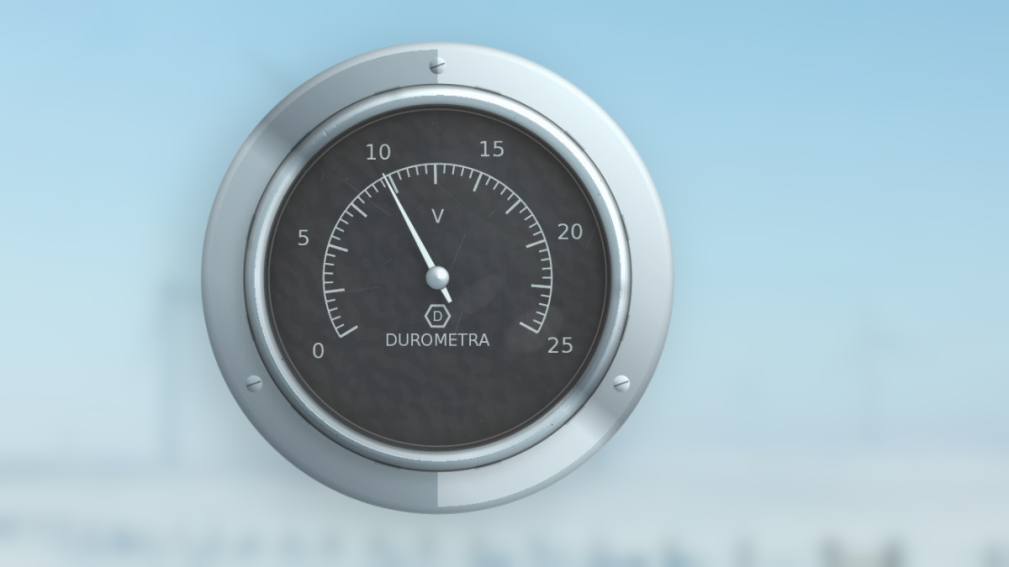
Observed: 9.75 V
